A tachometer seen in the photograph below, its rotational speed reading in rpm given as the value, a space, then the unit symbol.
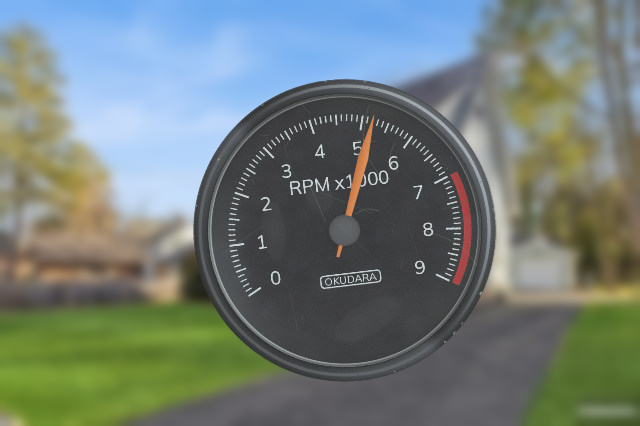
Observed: 5200 rpm
